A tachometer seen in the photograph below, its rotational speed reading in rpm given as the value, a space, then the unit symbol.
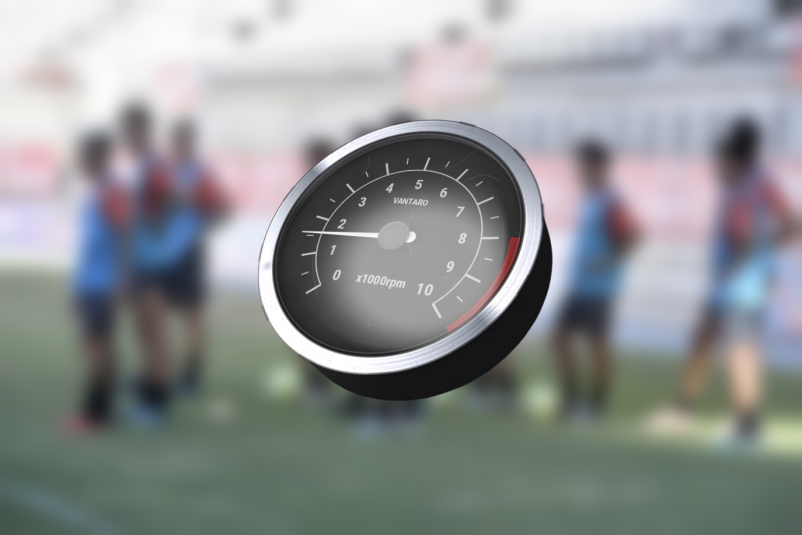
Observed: 1500 rpm
